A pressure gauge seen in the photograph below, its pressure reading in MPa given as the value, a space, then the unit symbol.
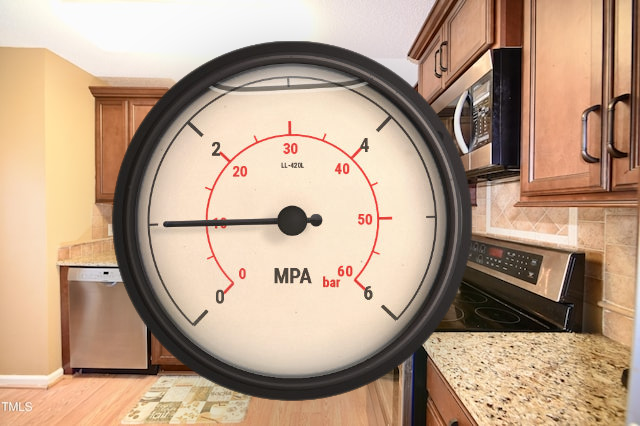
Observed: 1 MPa
